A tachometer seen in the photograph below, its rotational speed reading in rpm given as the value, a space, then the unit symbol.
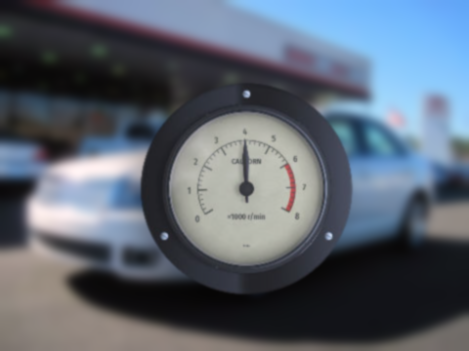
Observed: 4000 rpm
